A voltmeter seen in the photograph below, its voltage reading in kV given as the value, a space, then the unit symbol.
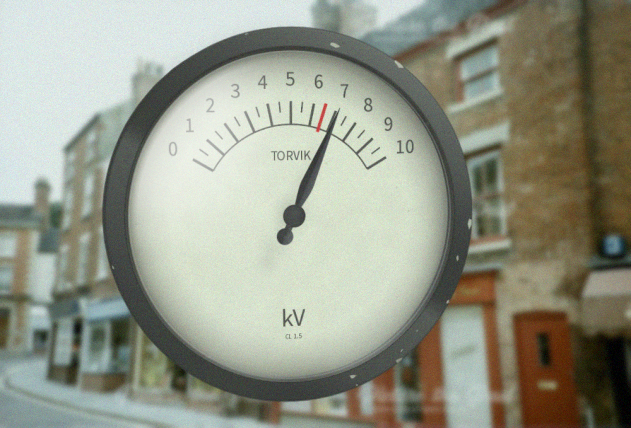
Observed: 7 kV
